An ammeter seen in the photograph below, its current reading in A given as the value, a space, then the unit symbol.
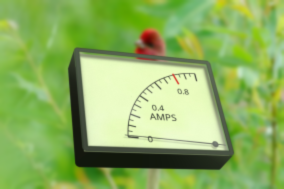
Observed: 0 A
